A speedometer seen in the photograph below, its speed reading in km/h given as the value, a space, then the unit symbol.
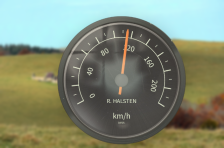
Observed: 115 km/h
